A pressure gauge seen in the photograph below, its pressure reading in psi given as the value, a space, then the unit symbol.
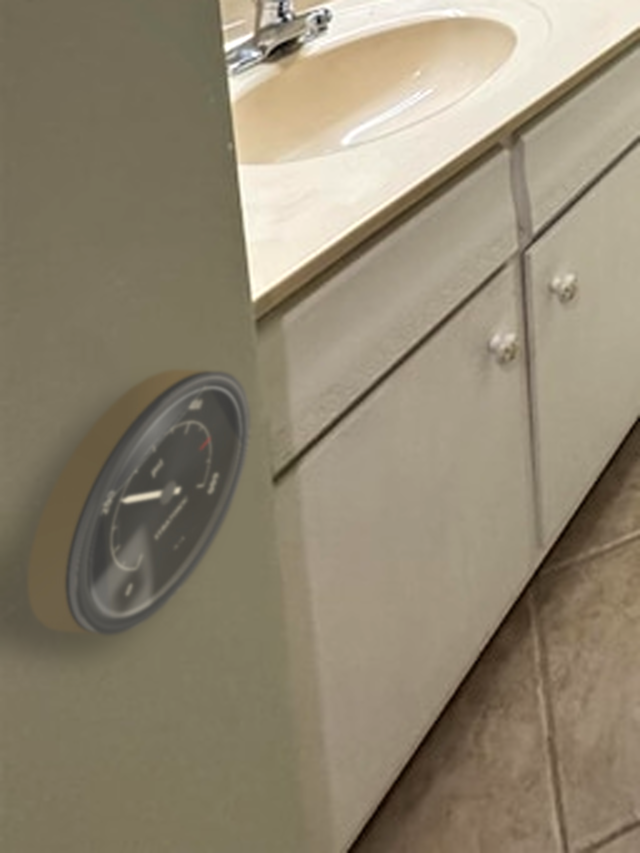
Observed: 200 psi
